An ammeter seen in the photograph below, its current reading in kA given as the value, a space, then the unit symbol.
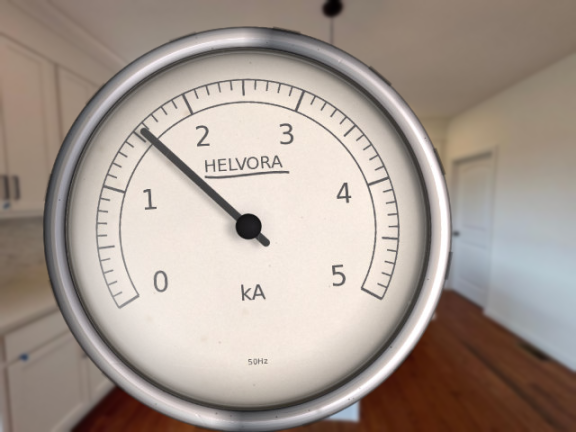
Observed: 1.55 kA
